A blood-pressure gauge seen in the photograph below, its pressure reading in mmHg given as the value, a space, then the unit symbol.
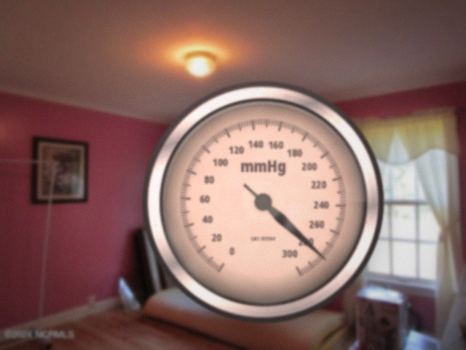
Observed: 280 mmHg
